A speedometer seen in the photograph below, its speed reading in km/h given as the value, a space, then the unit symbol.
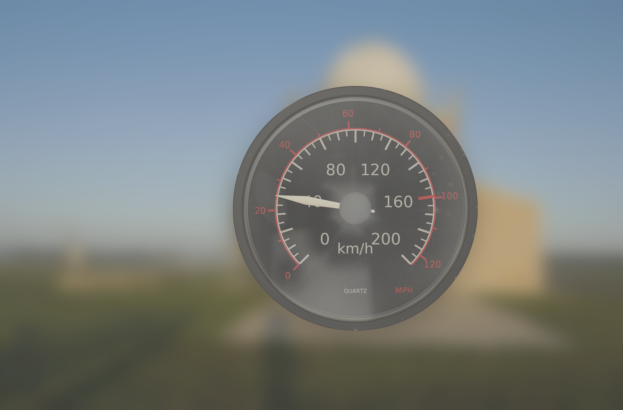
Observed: 40 km/h
